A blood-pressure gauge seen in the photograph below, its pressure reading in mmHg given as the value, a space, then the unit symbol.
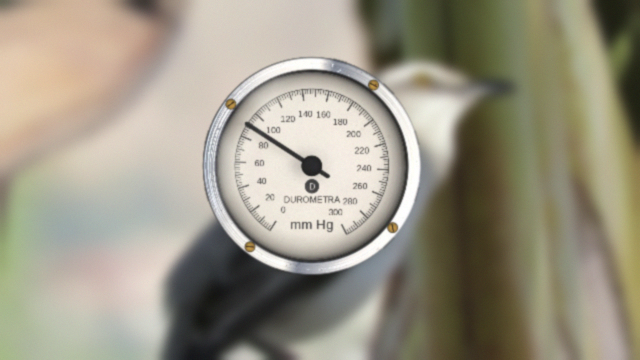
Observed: 90 mmHg
